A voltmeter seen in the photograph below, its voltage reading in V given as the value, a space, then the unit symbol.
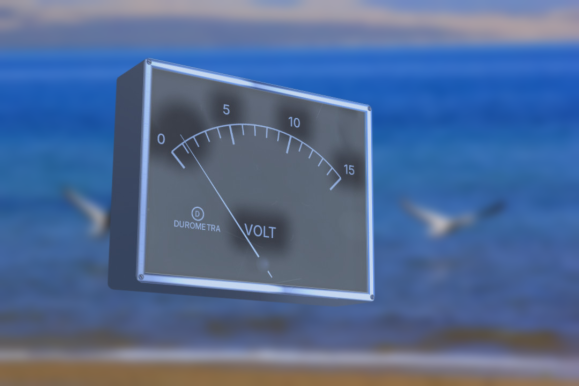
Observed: 1 V
